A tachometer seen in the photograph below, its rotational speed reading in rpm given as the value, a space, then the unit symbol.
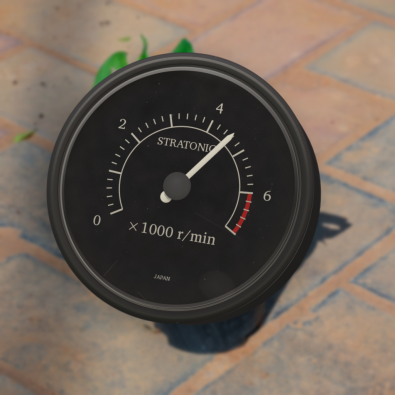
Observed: 4600 rpm
